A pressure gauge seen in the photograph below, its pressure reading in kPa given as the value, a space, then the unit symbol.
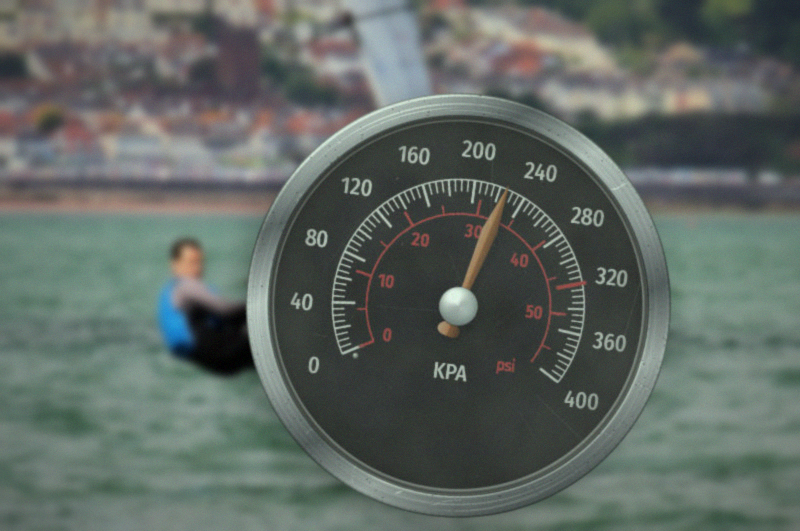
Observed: 225 kPa
